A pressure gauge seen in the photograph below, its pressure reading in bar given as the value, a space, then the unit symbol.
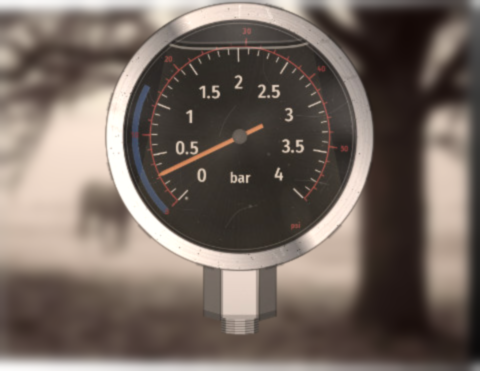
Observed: 0.3 bar
